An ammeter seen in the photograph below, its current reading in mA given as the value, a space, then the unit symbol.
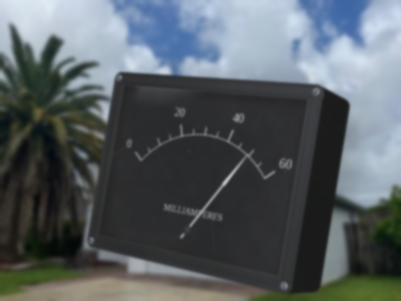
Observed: 50 mA
